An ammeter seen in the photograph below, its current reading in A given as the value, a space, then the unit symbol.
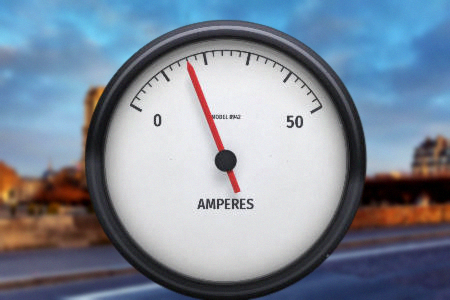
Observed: 16 A
